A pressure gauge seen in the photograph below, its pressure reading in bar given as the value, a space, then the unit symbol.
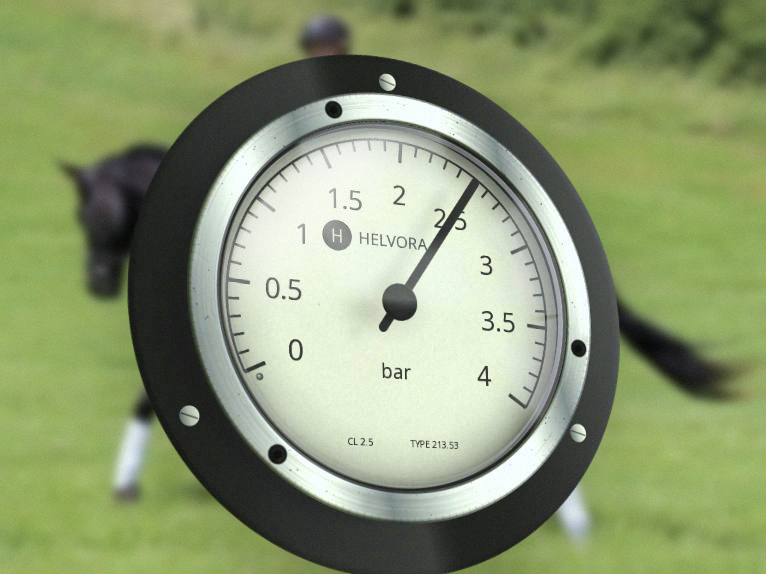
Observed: 2.5 bar
